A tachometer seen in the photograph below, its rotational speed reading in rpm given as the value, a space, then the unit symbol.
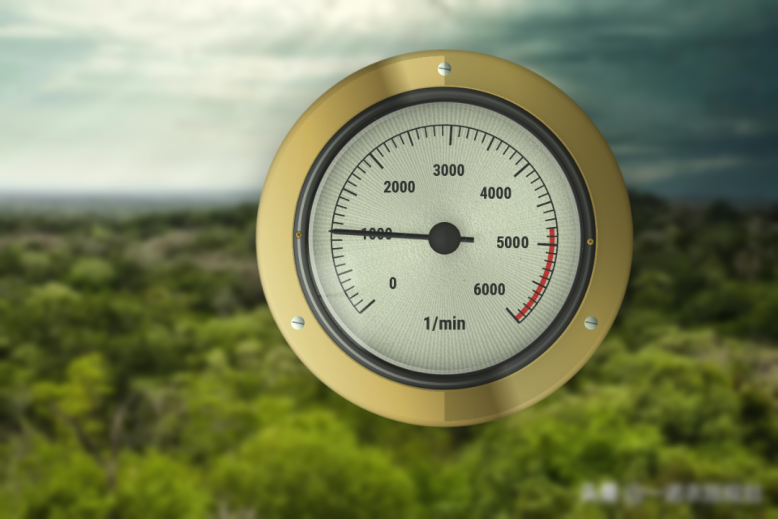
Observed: 1000 rpm
